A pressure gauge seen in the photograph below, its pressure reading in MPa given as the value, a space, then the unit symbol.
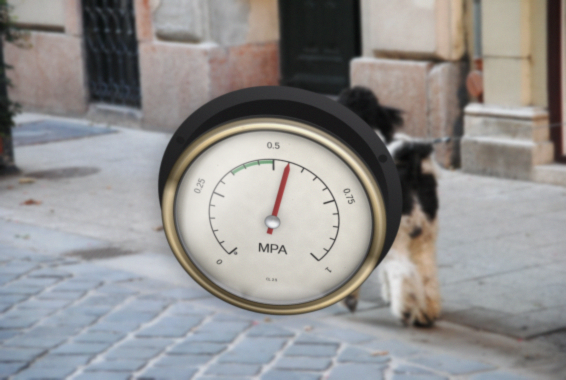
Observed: 0.55 MPa
